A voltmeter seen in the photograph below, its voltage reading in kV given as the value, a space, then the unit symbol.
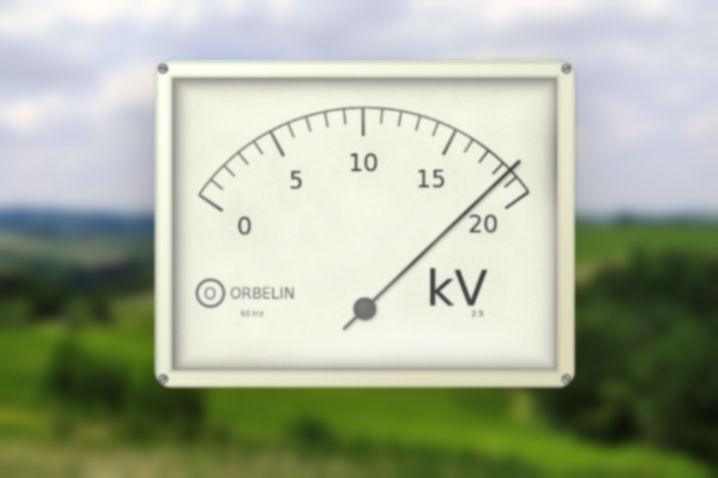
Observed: 18.5 kV
